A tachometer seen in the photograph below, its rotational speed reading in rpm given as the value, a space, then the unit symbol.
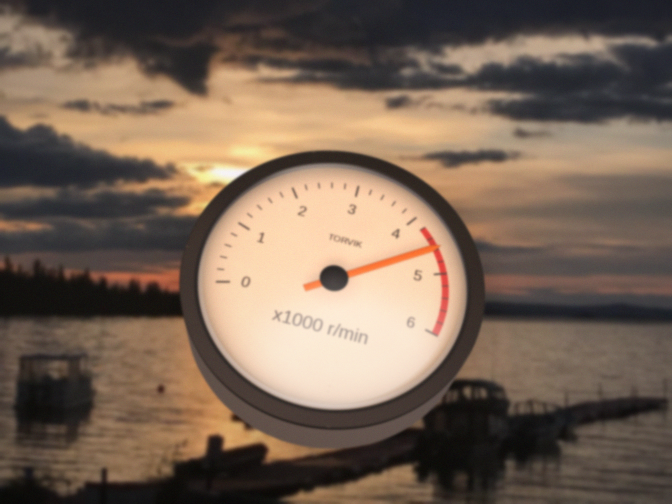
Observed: 4600 rpm
